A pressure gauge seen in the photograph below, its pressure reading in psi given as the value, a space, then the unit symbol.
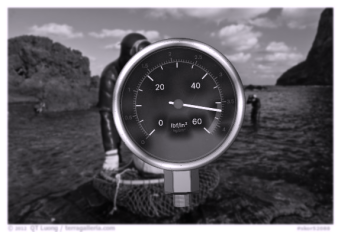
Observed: 52.5 psi
